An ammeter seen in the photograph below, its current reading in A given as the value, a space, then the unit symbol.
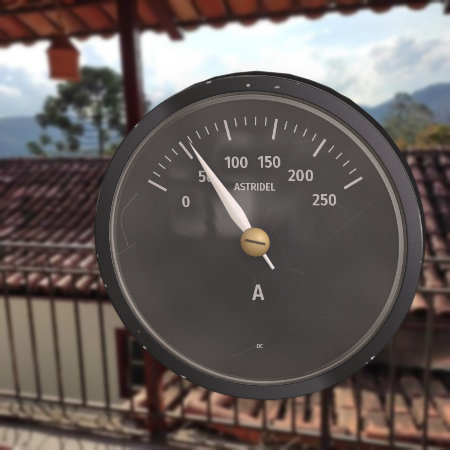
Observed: 60 A
